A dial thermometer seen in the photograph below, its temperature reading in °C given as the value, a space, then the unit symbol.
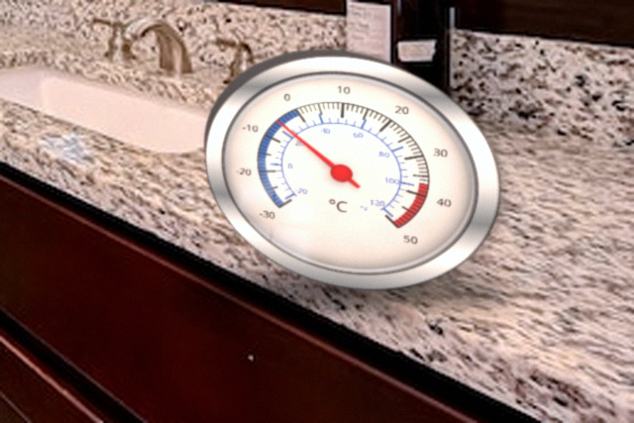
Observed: -5 °C
